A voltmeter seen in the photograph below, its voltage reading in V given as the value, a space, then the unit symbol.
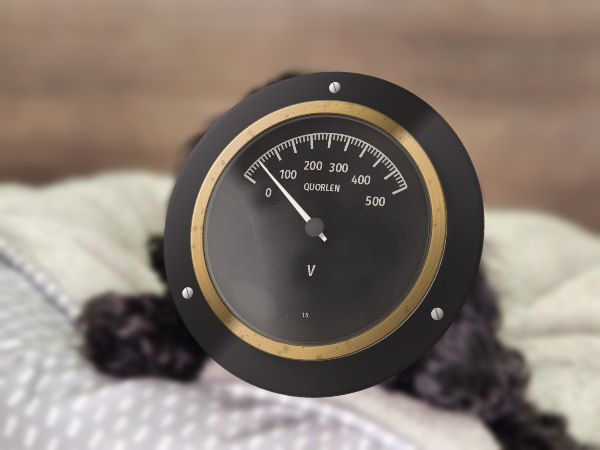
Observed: 50 V
